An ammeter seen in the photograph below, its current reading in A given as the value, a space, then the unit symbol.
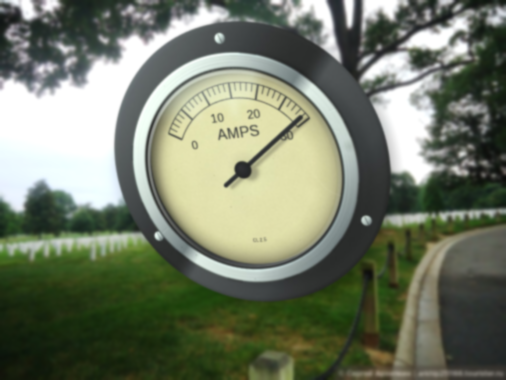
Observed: 29 A
